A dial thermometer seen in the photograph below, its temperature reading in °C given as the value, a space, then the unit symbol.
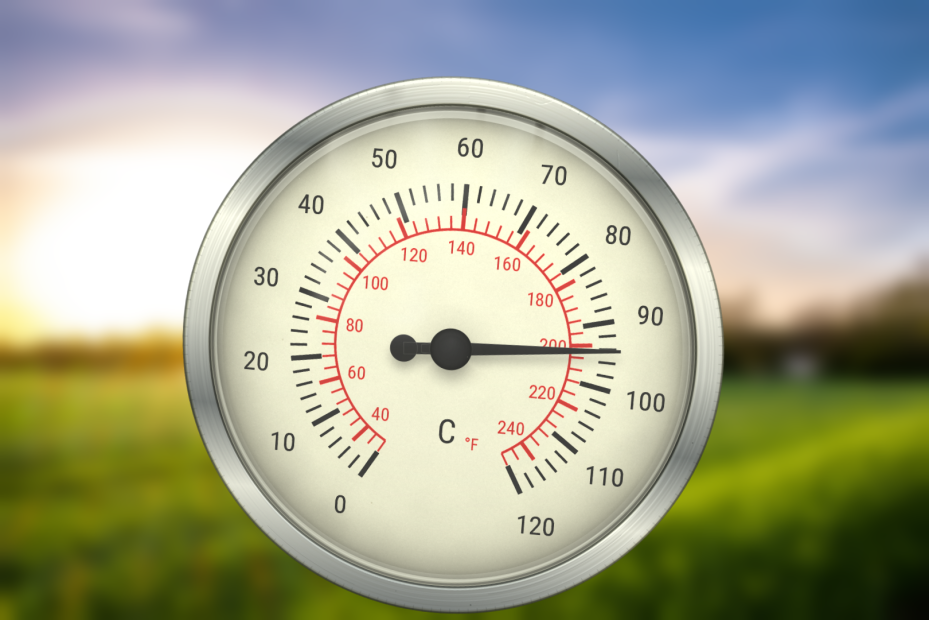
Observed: 94 °C
